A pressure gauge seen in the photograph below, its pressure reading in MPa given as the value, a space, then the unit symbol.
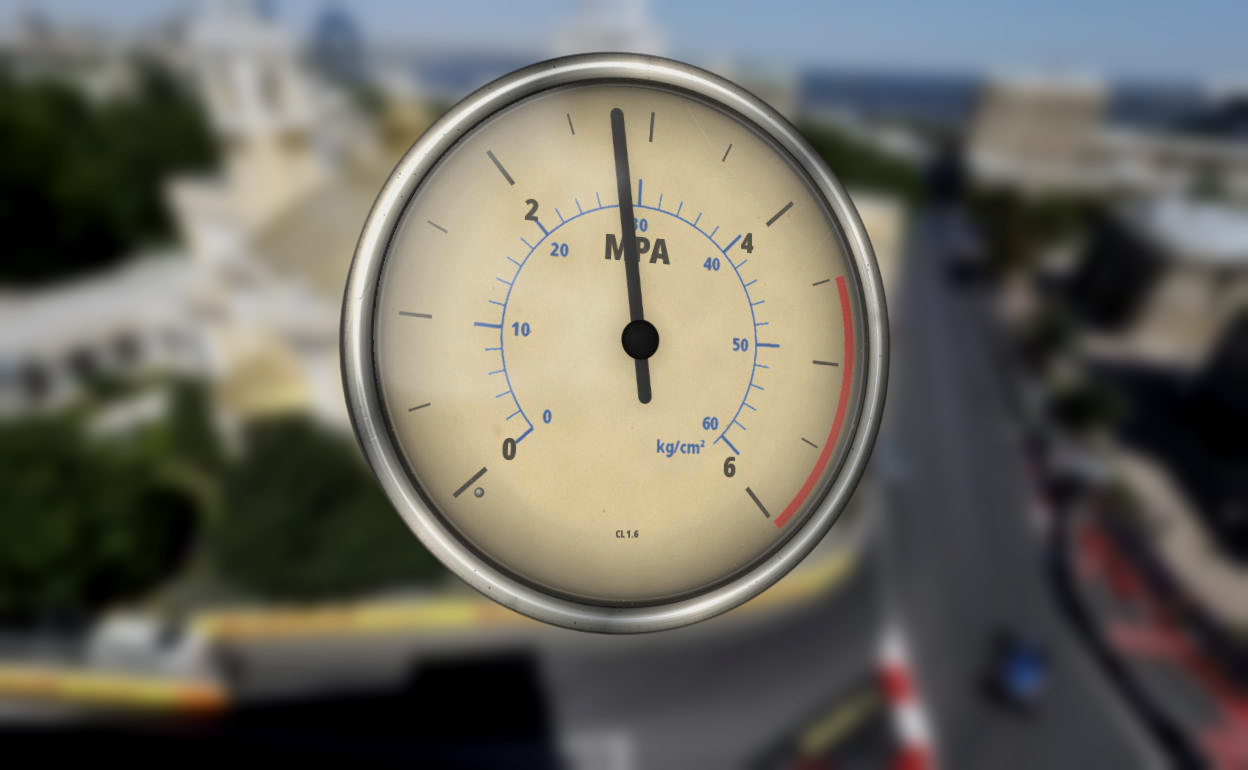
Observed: 2.75 MPa
